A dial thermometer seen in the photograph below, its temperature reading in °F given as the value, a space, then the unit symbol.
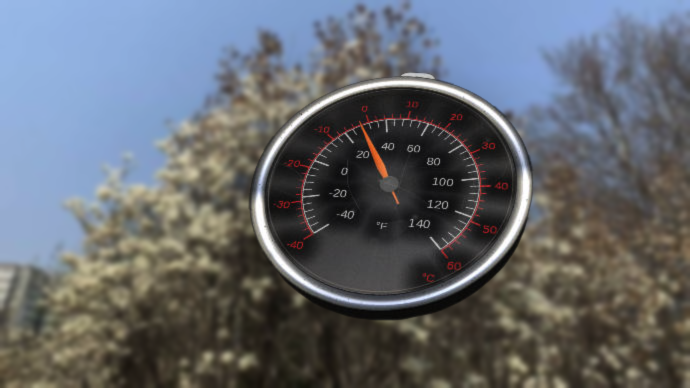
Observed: 28 °F
